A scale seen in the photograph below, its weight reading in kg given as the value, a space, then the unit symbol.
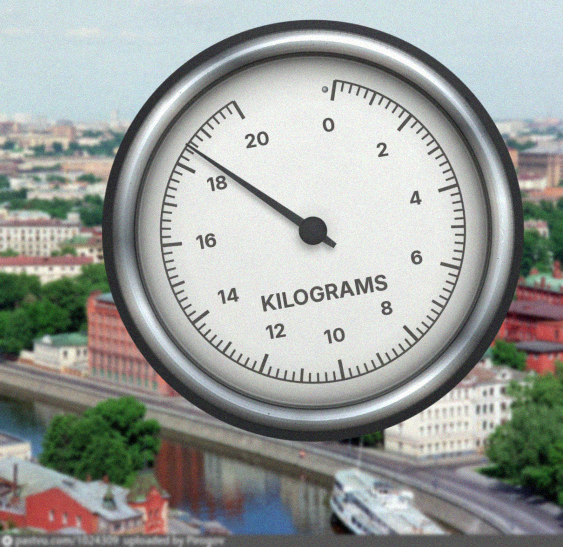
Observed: 18.5 kg
